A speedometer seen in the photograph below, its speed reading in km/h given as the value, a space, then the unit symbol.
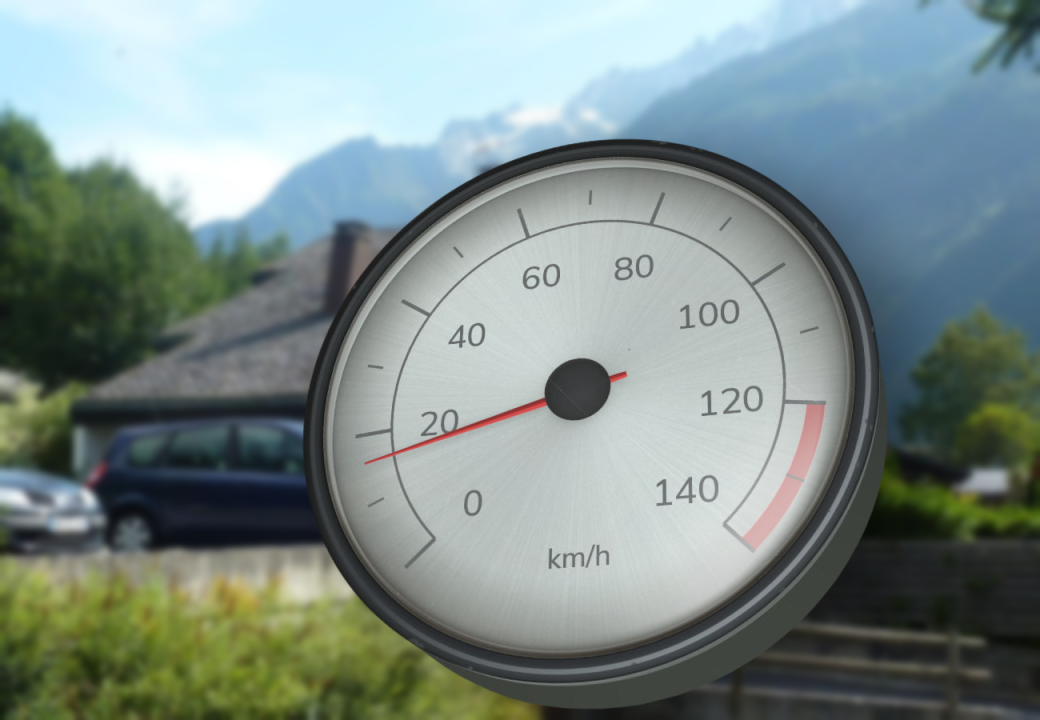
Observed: 15 km/h
